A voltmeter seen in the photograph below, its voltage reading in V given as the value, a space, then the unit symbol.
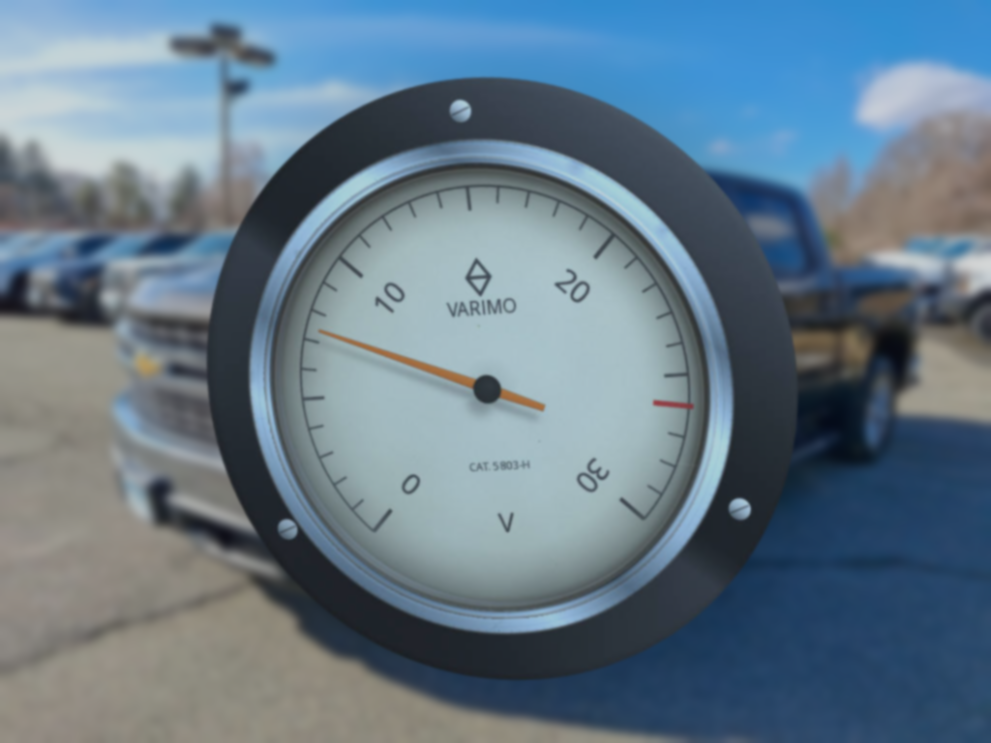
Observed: 7.5 V
